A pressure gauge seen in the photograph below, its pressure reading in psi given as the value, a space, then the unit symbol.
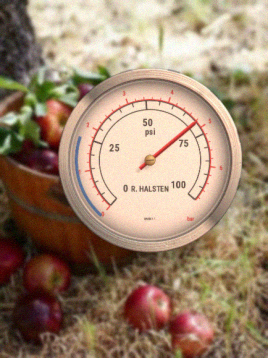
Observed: 70 psi
